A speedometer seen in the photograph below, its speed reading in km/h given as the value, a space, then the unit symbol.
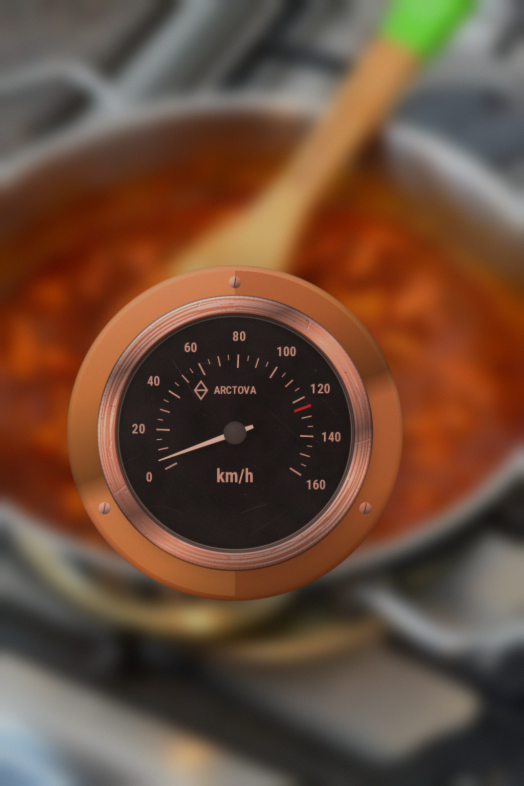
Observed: 5 km/h
